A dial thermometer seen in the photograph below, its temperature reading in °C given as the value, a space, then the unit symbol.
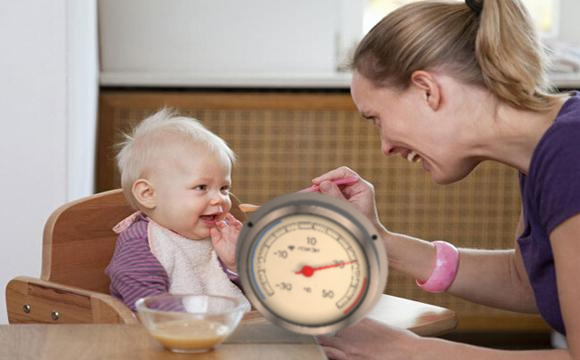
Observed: 30 °C
